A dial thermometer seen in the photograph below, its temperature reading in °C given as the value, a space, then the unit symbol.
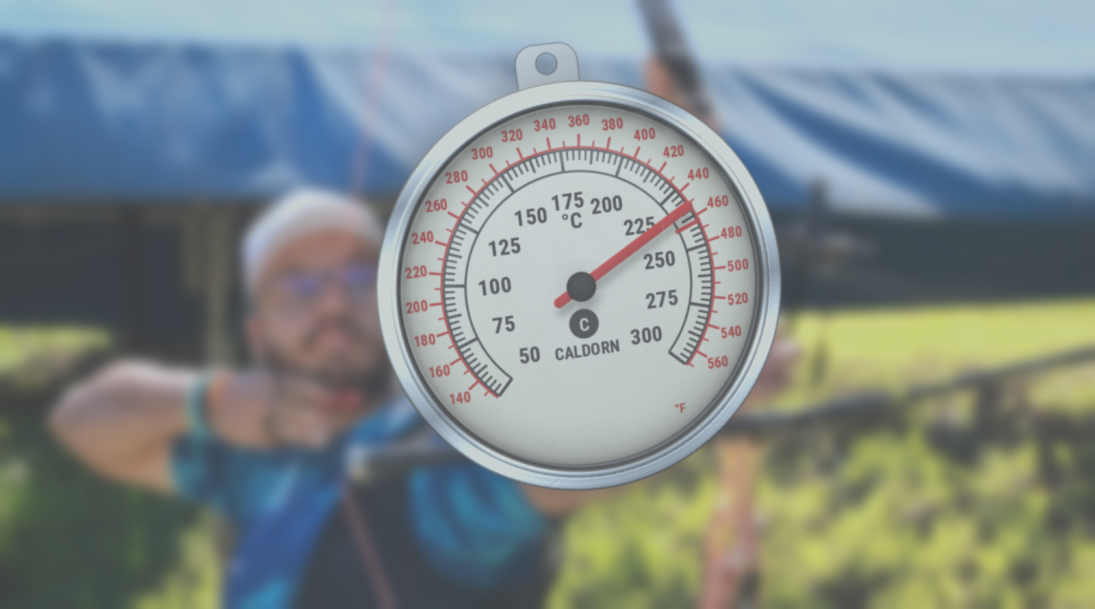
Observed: 232.5 °C
